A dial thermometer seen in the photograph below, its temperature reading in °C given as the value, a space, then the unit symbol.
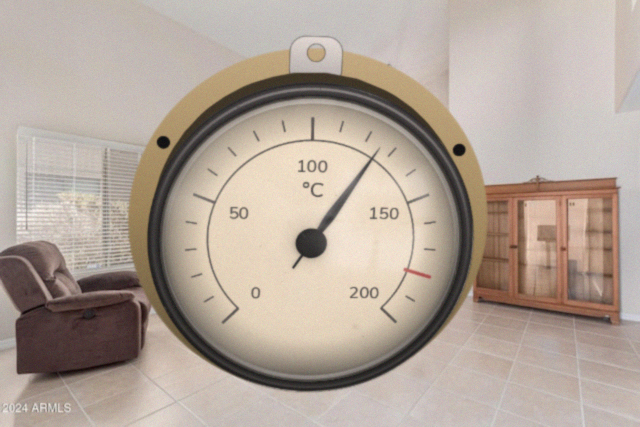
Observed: 125 °C
